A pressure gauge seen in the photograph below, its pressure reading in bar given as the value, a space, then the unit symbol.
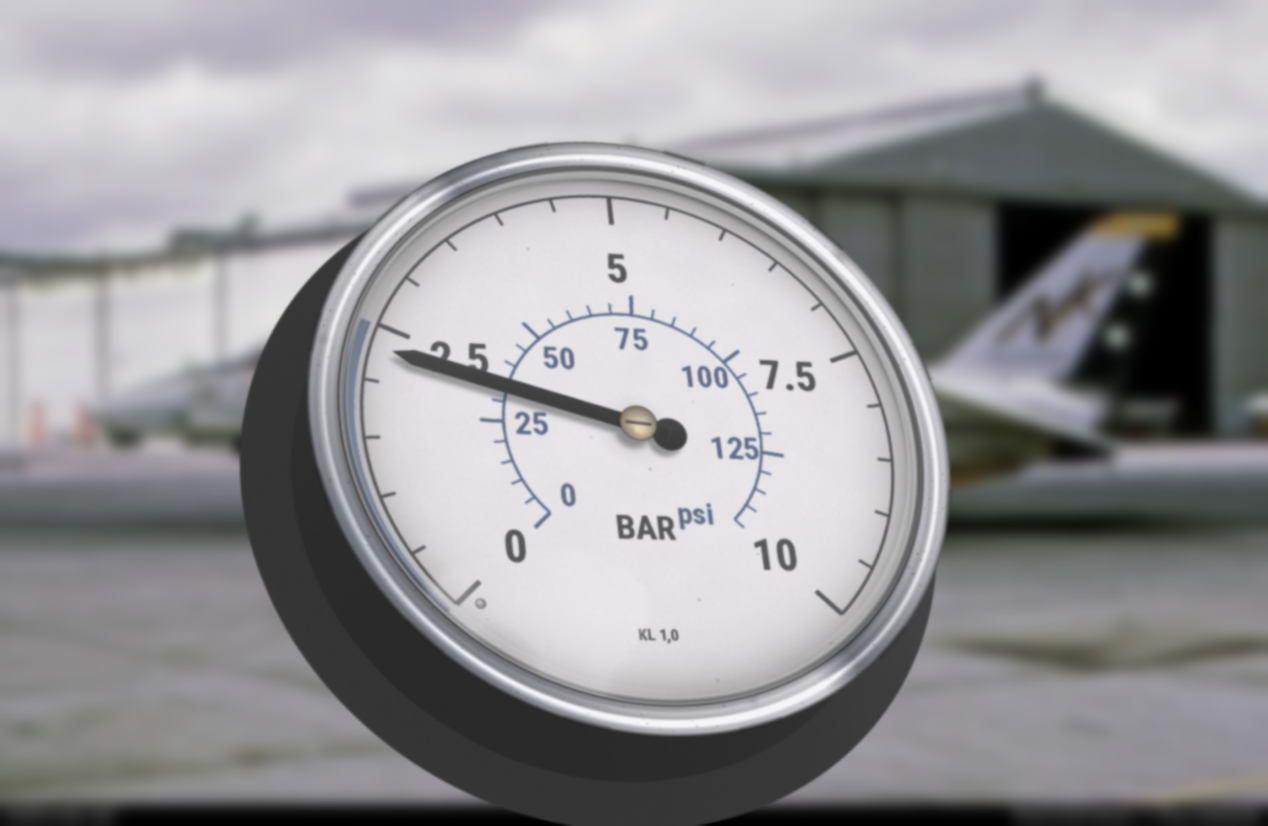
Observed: 2.25 bar
